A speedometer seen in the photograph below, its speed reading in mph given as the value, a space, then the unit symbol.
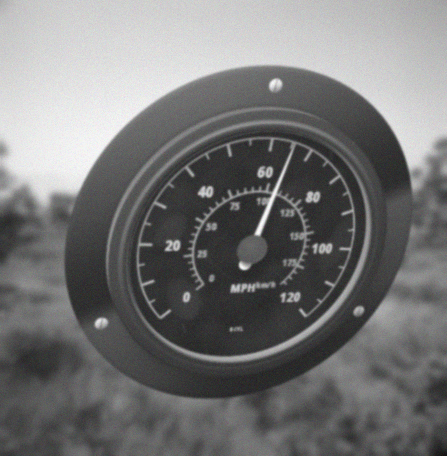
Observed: 65 mph
